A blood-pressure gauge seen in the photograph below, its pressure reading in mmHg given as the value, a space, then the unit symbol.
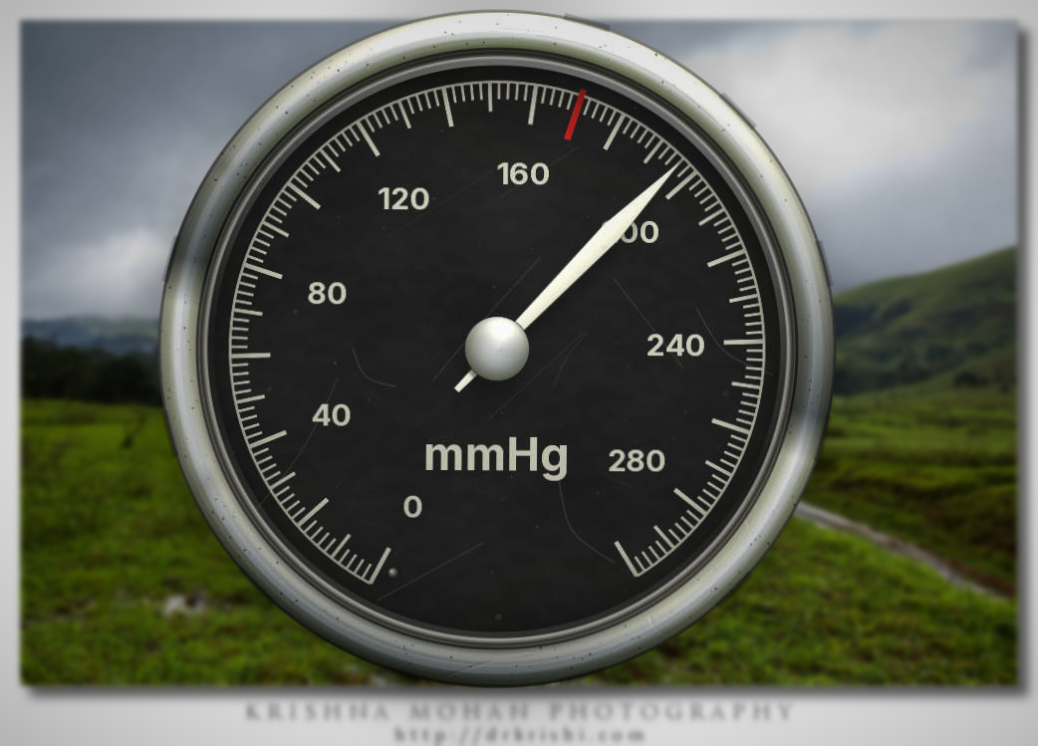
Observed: 196 mmHg
